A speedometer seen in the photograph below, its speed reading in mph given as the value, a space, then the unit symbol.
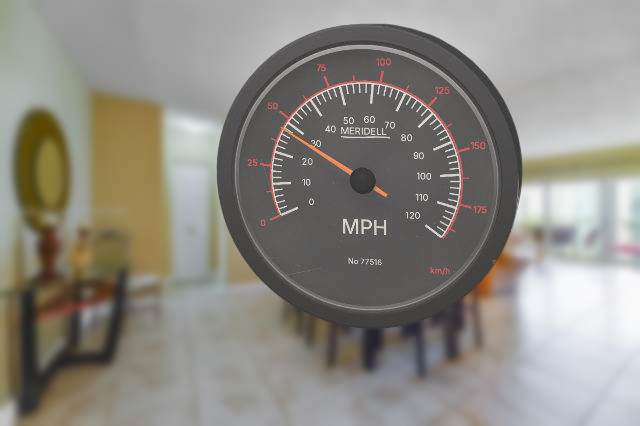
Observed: 28 mph
